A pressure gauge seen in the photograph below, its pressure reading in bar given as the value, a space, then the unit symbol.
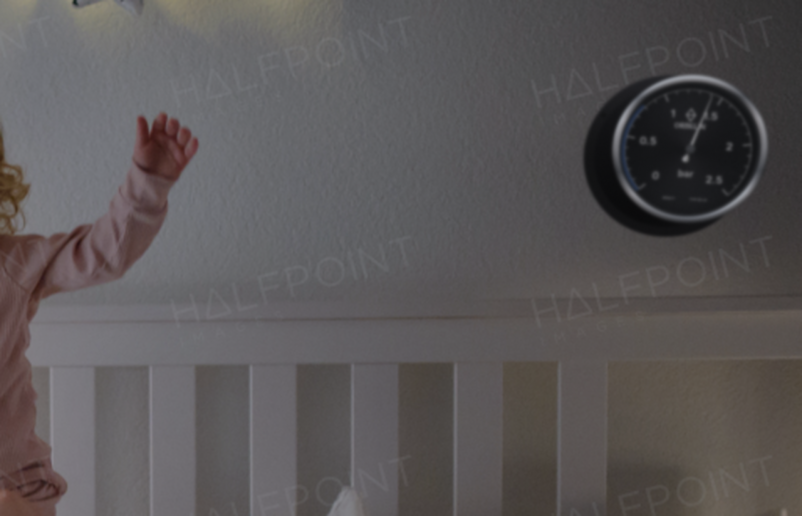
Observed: 1.4 bar
